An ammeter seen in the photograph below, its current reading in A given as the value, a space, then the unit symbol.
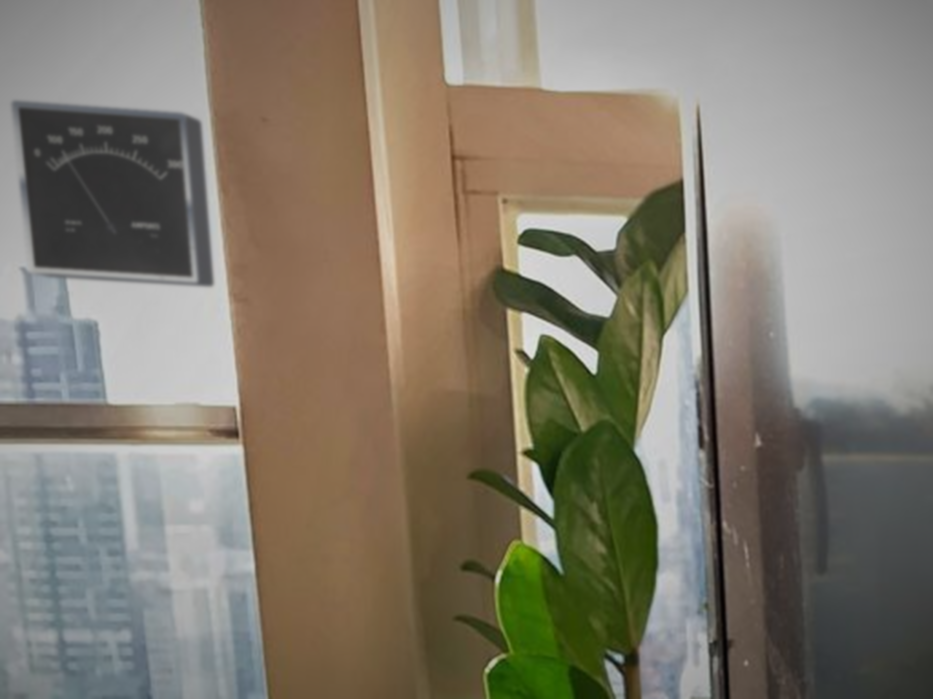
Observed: 100 A
